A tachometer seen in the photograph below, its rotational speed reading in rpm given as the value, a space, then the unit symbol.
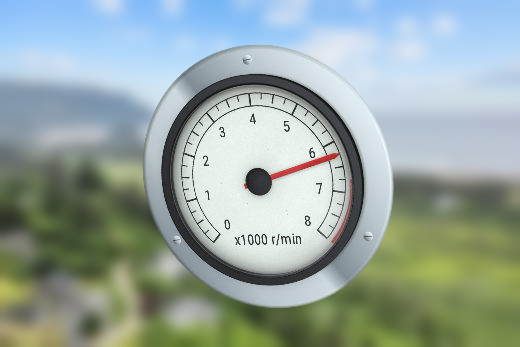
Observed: 6250 rpm
